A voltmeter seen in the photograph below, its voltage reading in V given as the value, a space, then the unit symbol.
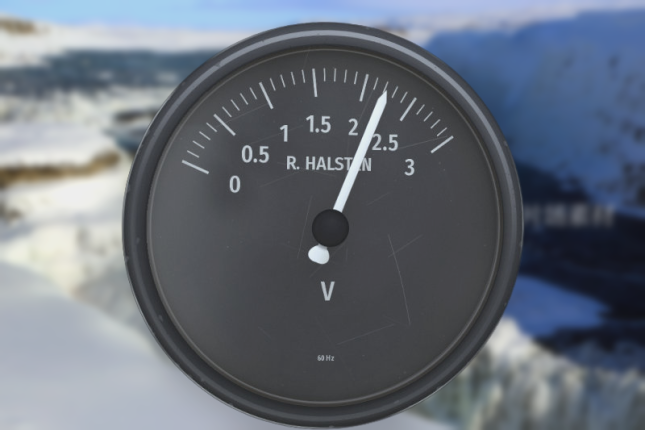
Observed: 2.2 V
